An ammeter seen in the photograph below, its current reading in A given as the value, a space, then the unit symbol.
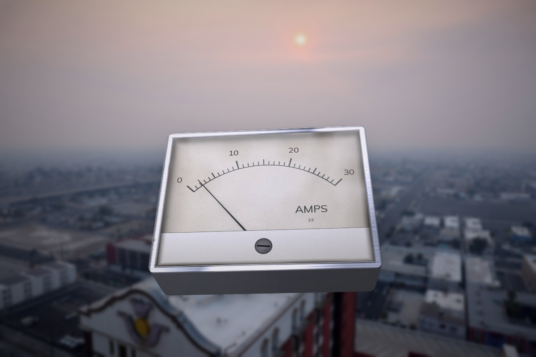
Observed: 2 A
